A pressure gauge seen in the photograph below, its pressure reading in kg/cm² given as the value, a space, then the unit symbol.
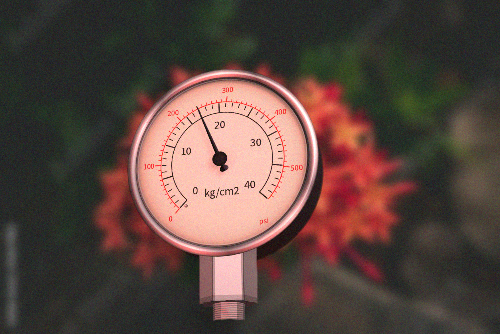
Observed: 17 kg/cm²
